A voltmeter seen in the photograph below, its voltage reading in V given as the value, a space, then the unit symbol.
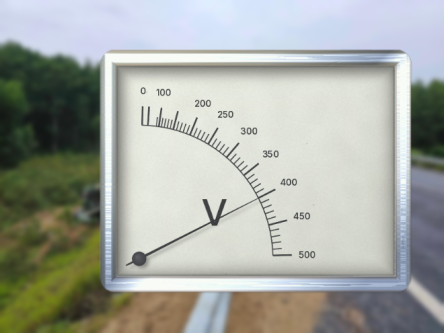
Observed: 400 V
